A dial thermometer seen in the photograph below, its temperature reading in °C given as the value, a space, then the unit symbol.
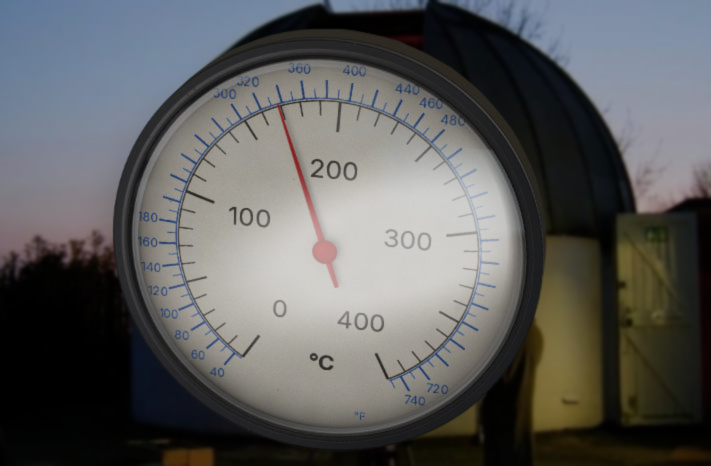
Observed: 170 °C
